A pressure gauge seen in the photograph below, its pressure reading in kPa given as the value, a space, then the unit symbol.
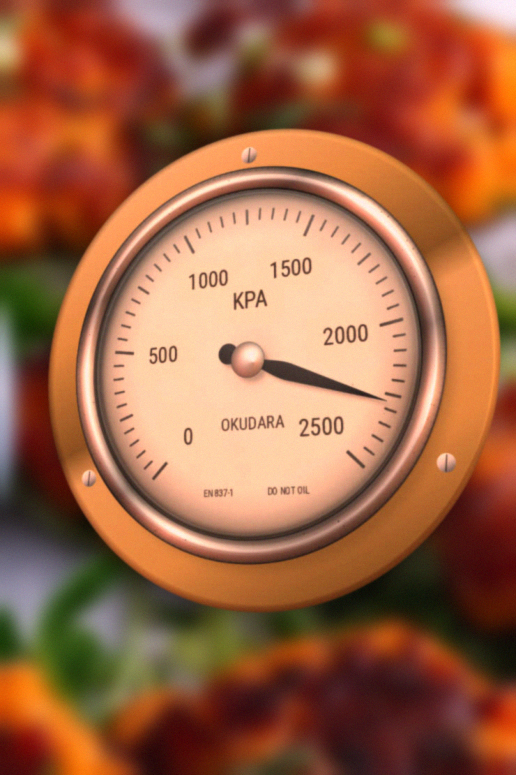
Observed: 2275 kPa
